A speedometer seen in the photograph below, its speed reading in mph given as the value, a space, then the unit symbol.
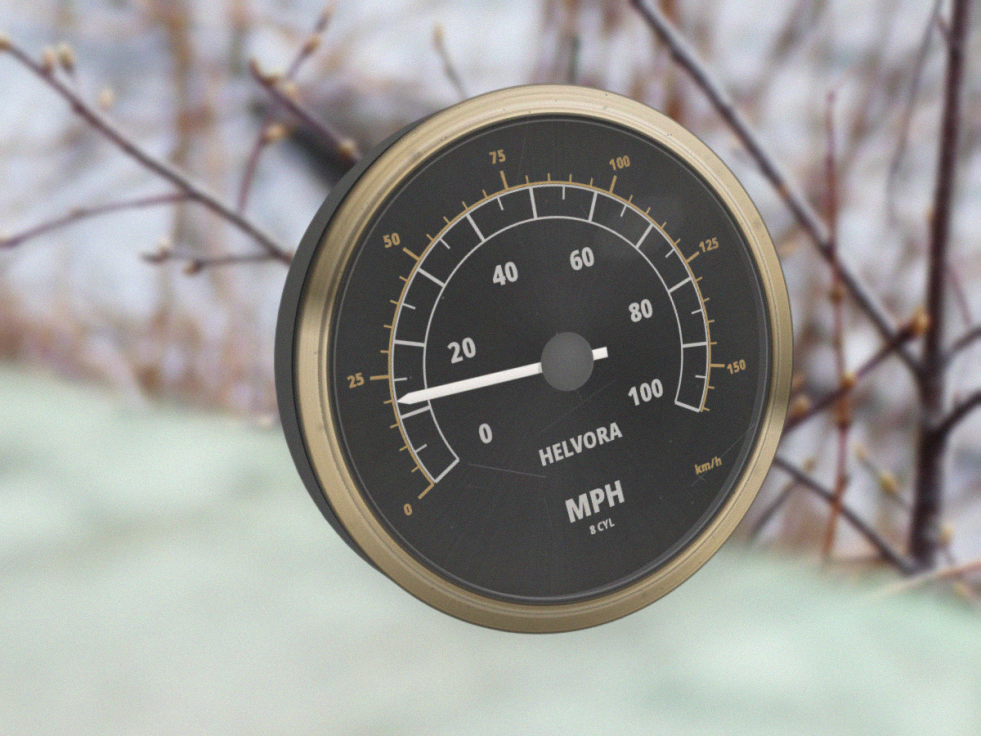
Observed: 12.5 mph
